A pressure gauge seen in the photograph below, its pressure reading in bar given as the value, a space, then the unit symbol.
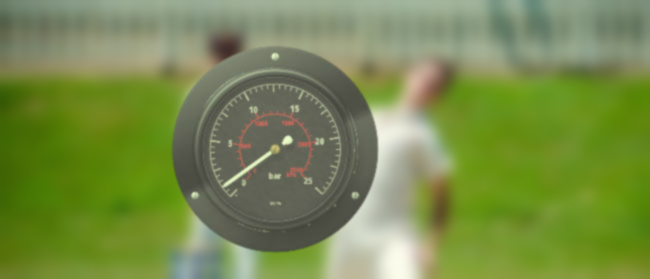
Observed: 1 bar
